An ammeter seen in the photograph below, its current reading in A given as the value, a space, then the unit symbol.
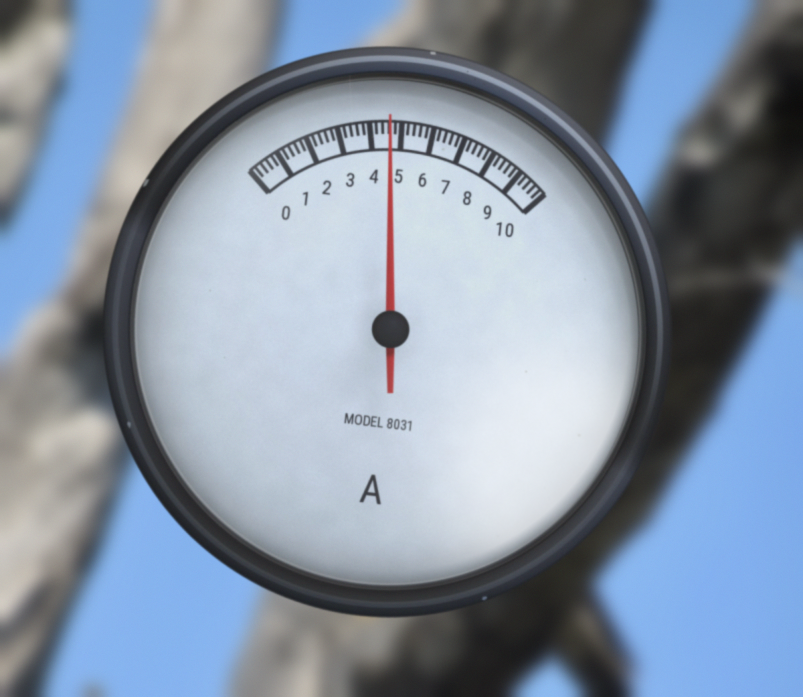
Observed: 4.6 A
